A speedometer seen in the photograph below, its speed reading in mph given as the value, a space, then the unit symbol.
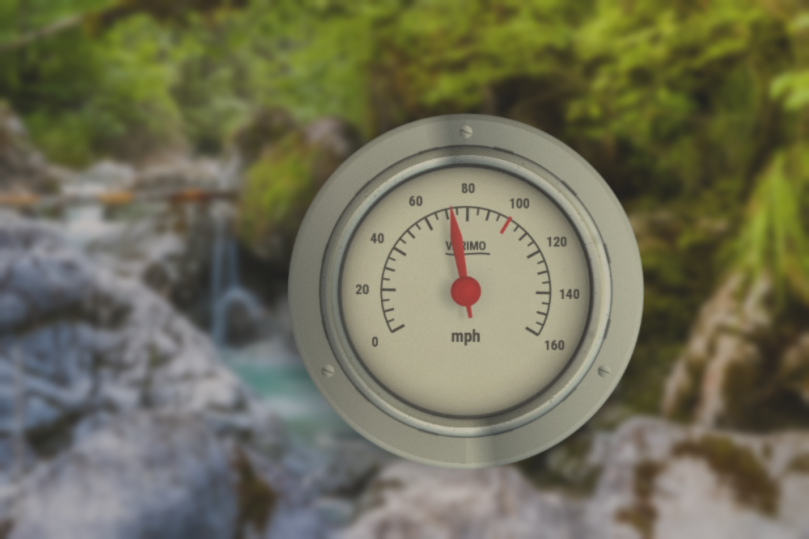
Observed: 72.5 mph
